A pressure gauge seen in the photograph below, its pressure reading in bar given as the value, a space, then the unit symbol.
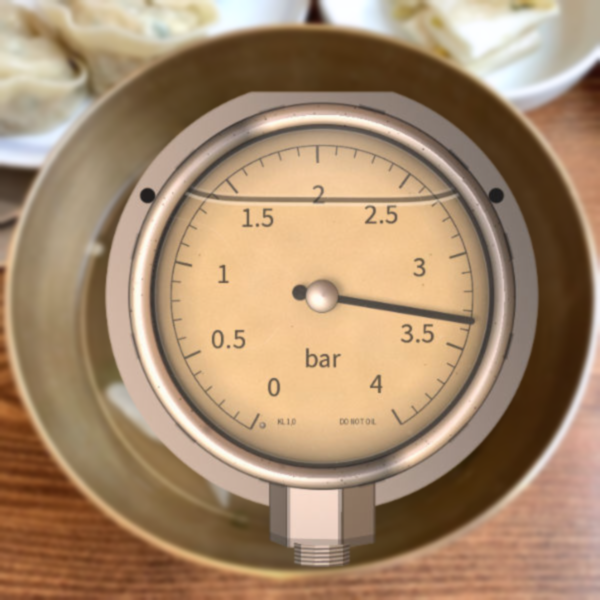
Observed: 3.35 bar
